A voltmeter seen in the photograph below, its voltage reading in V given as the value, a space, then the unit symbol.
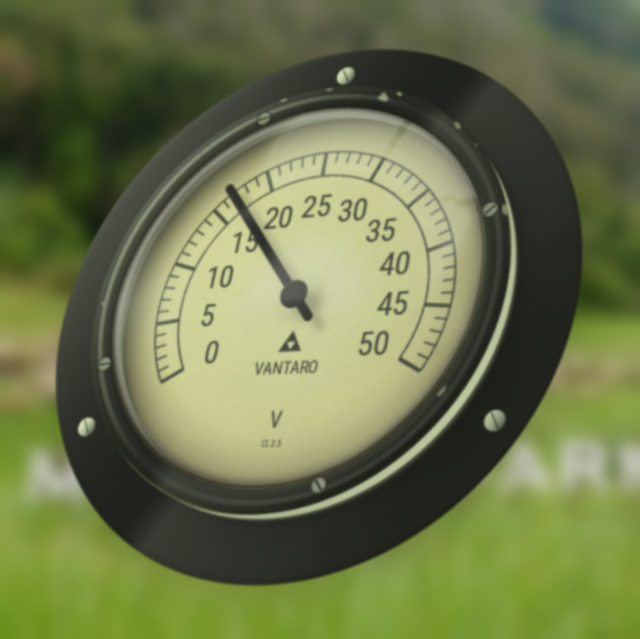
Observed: 17 V
